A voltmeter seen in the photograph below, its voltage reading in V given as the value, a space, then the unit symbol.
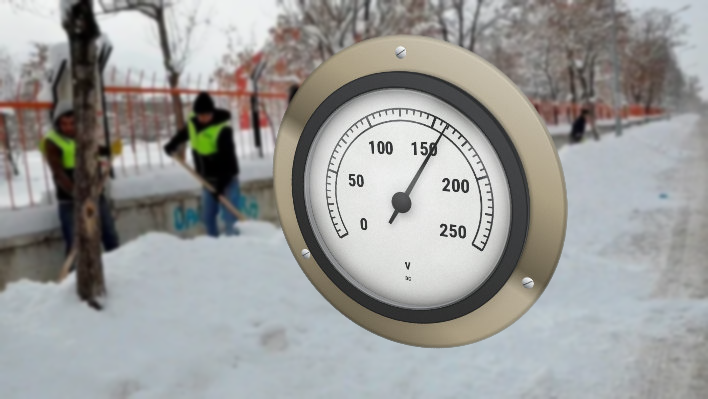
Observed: 160 V
